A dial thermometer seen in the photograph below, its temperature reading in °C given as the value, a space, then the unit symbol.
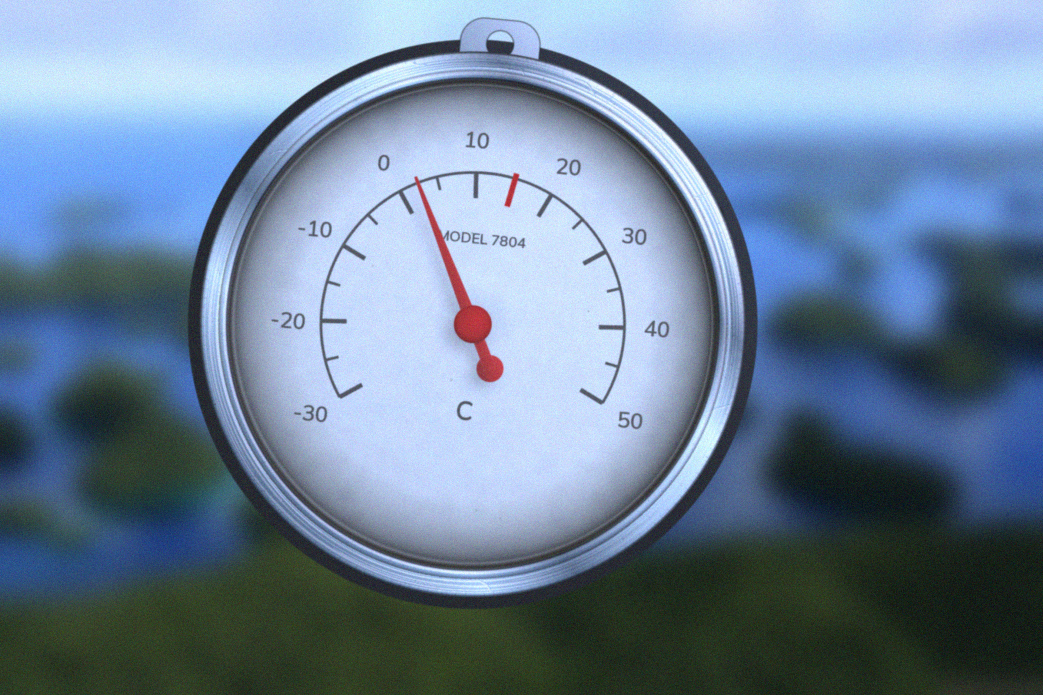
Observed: 2.5 °C
